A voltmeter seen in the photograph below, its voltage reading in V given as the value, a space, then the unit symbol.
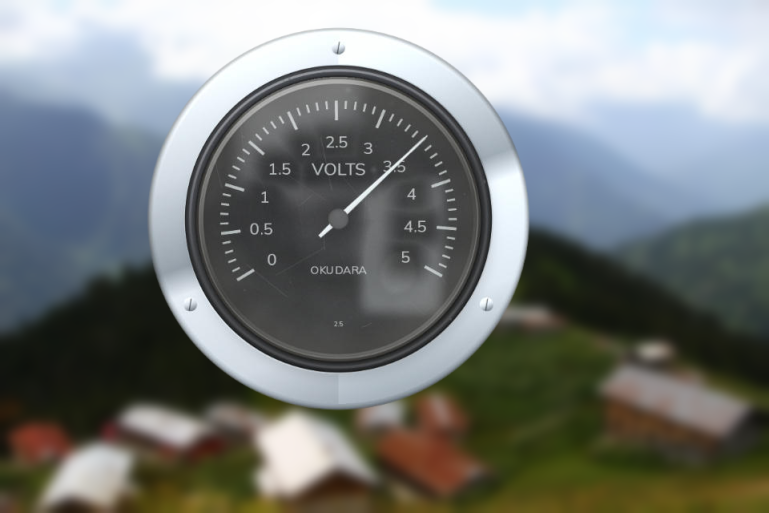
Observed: 3.5 V
